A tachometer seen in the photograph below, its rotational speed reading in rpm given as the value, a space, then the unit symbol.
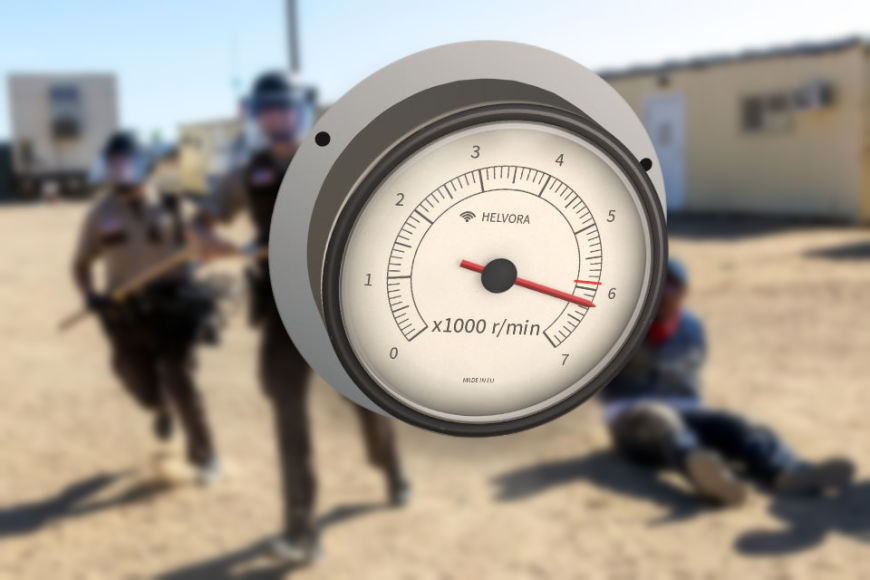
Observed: 6200 rpm
